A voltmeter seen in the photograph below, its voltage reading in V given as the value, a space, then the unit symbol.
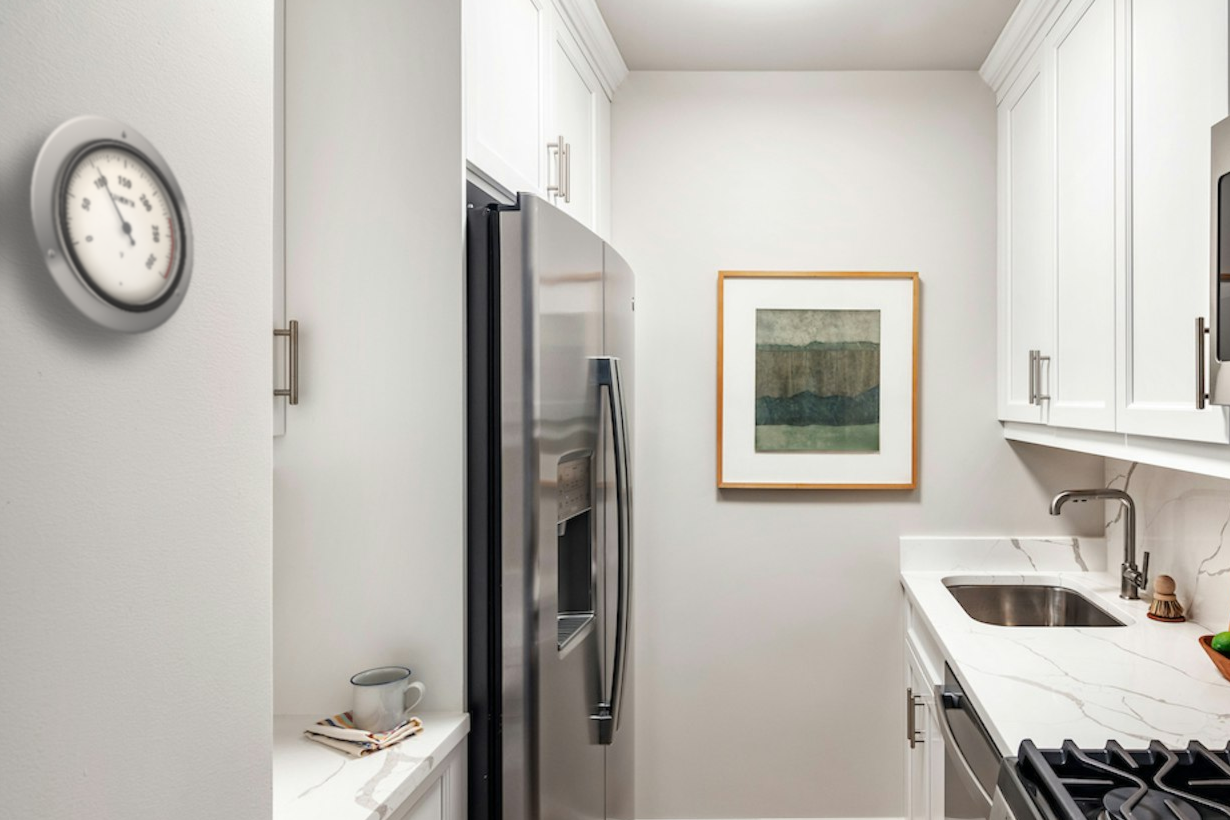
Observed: 100 V
